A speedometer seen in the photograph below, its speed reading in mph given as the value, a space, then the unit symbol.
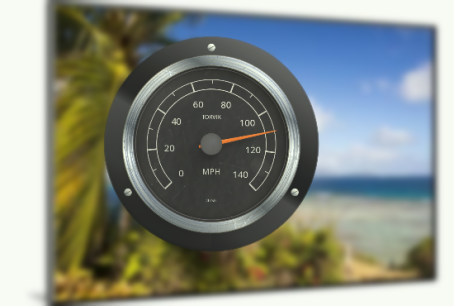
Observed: 110 mph
